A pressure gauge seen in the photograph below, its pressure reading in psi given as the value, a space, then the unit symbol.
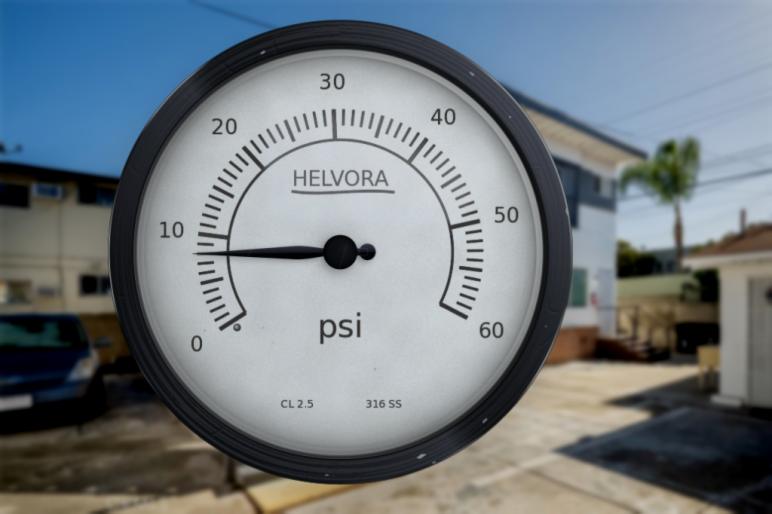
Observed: 8 psi
